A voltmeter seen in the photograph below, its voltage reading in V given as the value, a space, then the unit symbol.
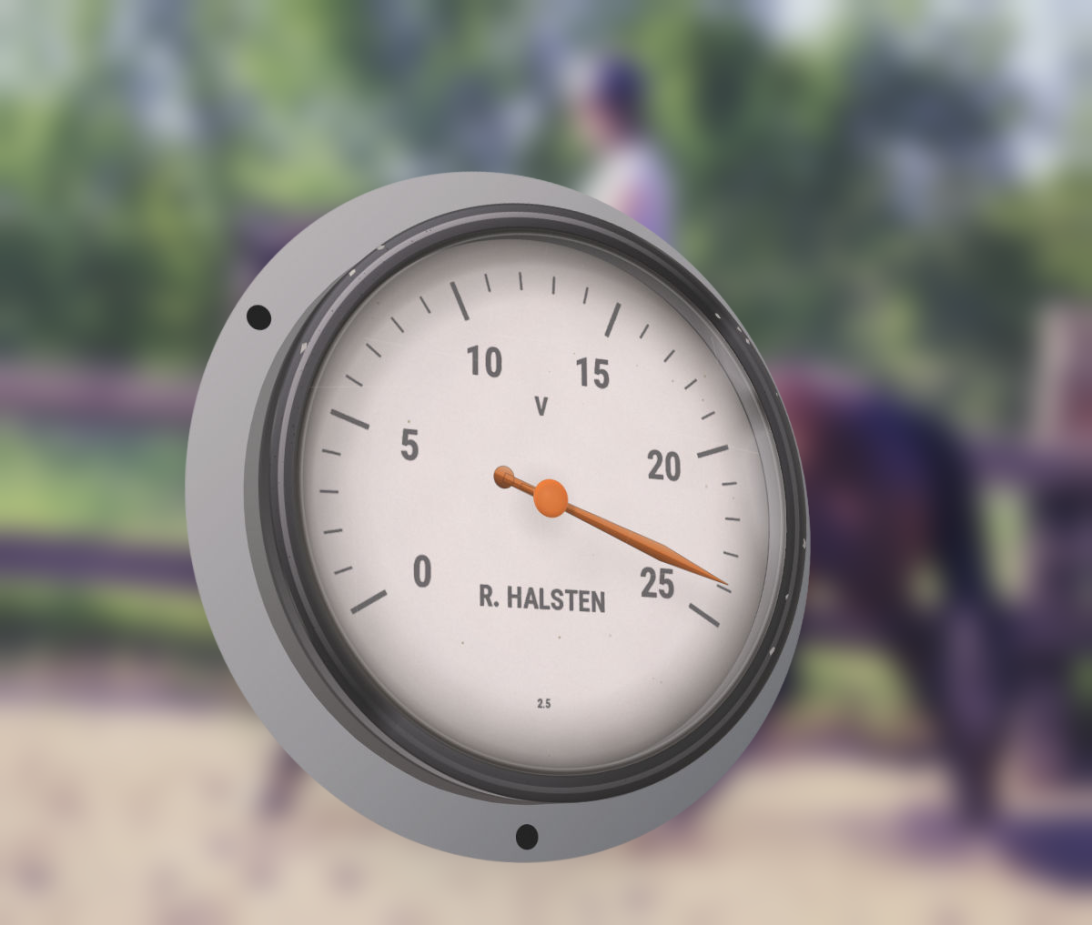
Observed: 24 V
